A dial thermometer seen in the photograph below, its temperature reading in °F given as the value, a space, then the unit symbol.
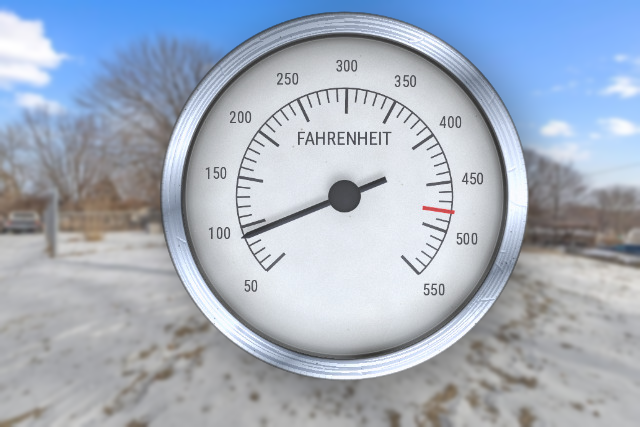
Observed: 90 °F
